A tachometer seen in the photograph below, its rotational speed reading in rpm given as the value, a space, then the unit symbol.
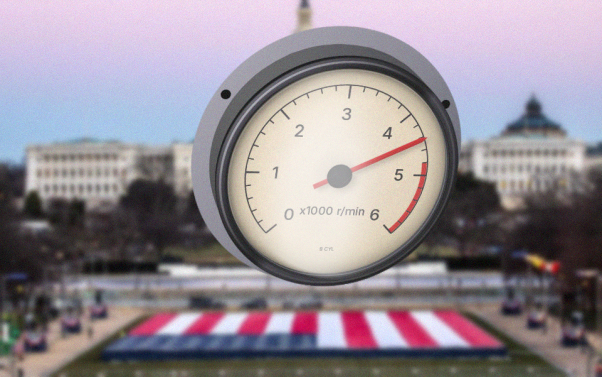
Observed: 4400 rpm
